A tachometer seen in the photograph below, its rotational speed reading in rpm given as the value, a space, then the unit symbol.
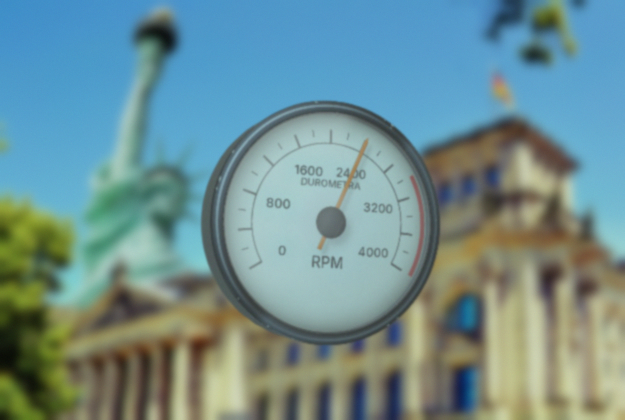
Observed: 2400 rpm
